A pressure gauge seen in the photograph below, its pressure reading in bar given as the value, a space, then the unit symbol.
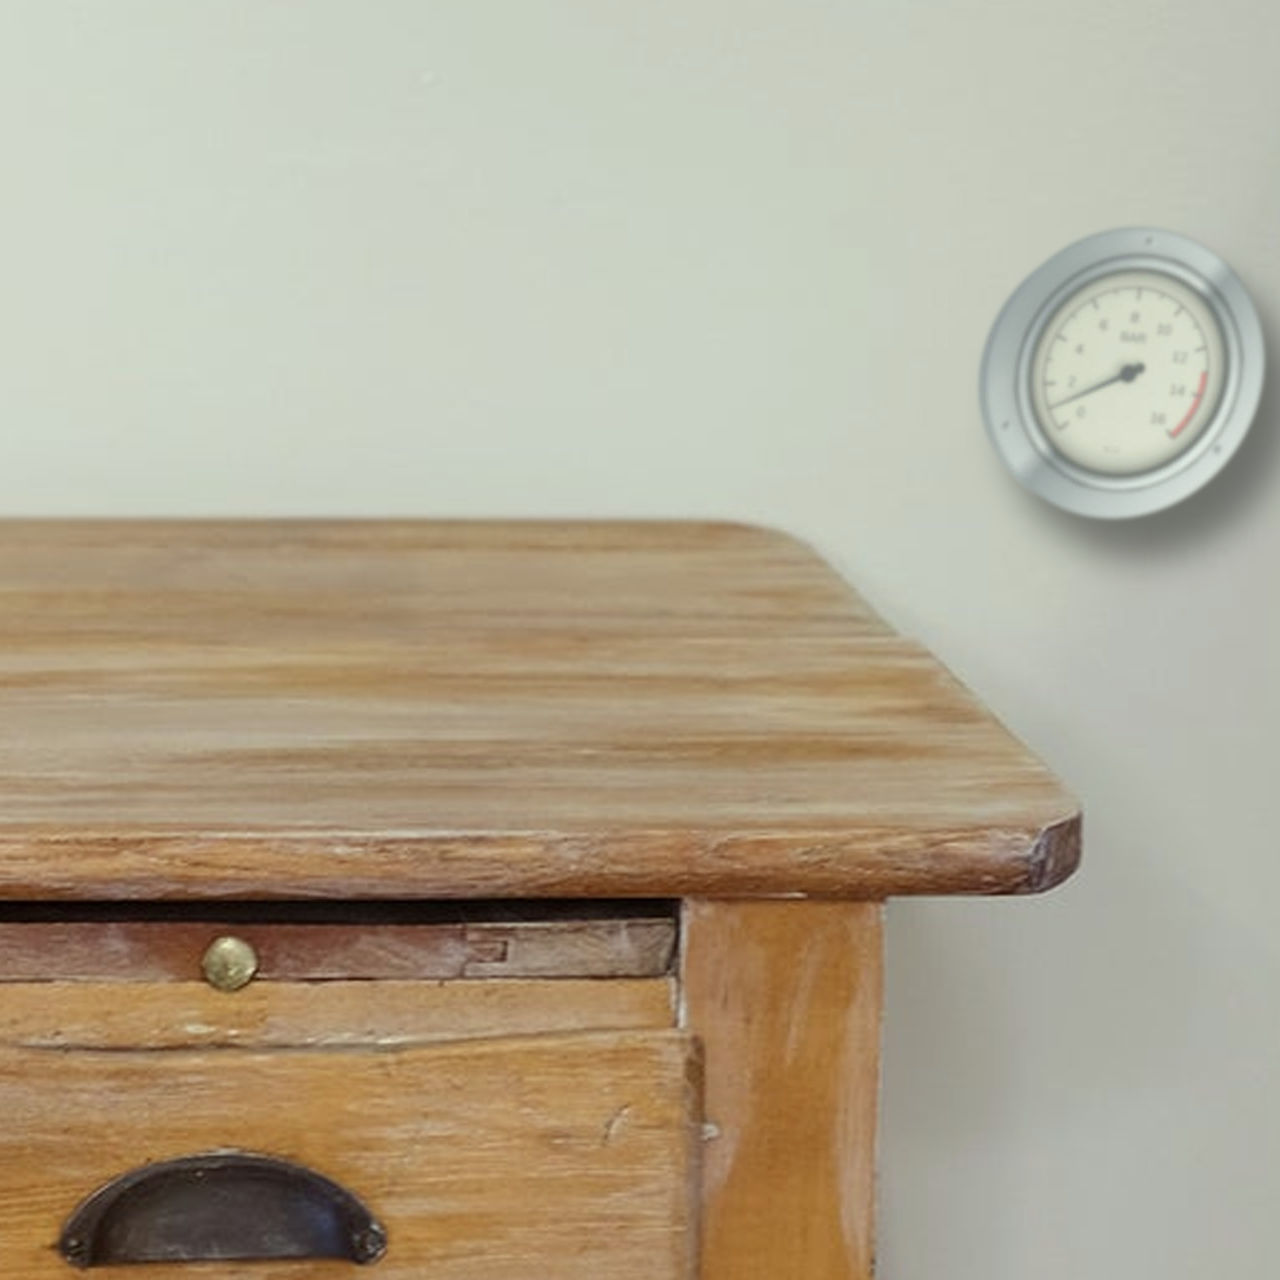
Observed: 1 bar
